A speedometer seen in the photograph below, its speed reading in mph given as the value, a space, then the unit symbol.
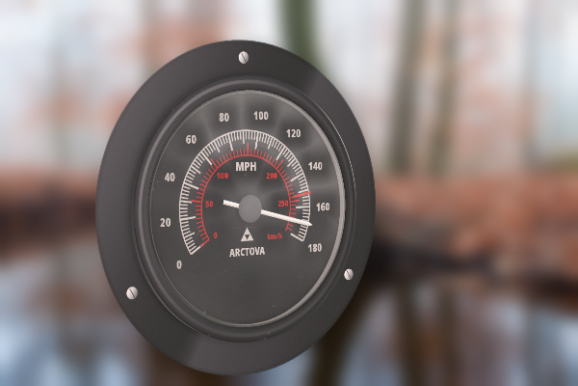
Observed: 170 mph
